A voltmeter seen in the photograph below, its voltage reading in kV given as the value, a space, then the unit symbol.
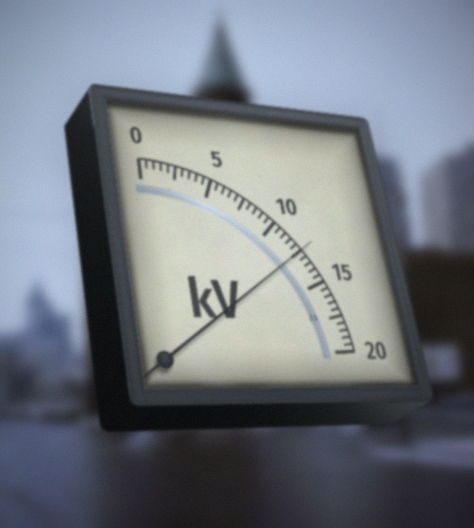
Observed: 12.5 kV
